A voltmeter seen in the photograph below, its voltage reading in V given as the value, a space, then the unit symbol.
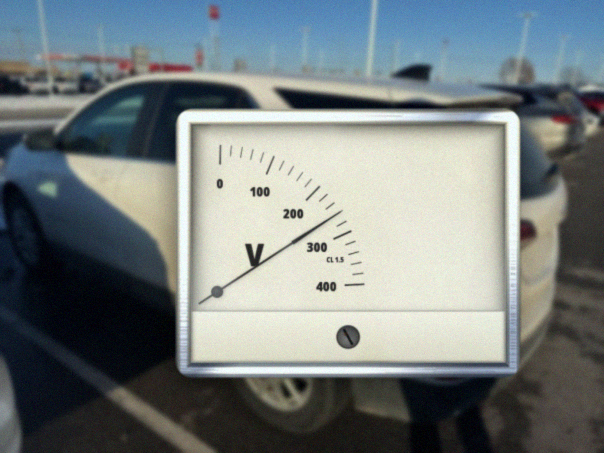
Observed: 260 V
